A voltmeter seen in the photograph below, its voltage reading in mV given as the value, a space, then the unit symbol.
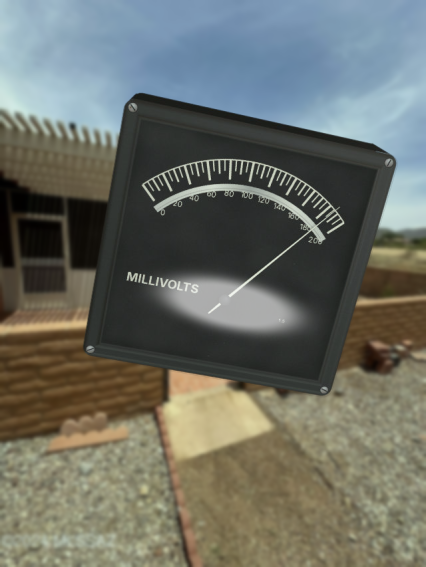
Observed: 185 mV
